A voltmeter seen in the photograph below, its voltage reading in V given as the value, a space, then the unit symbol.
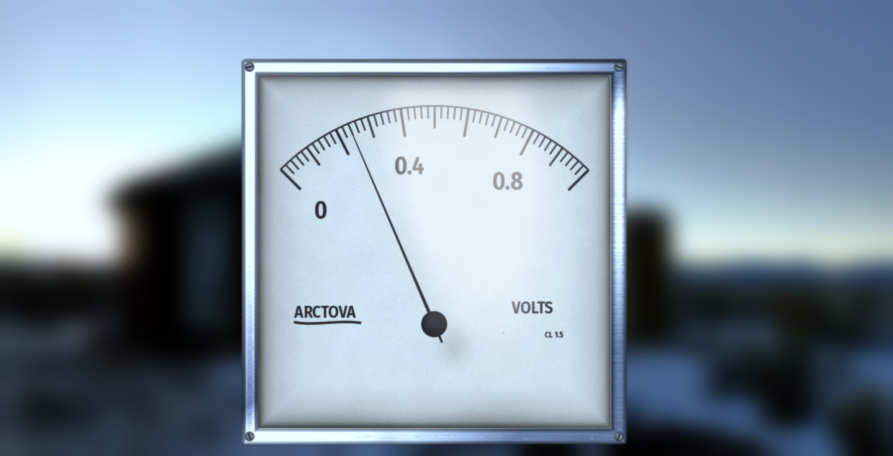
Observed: 0.24 V
